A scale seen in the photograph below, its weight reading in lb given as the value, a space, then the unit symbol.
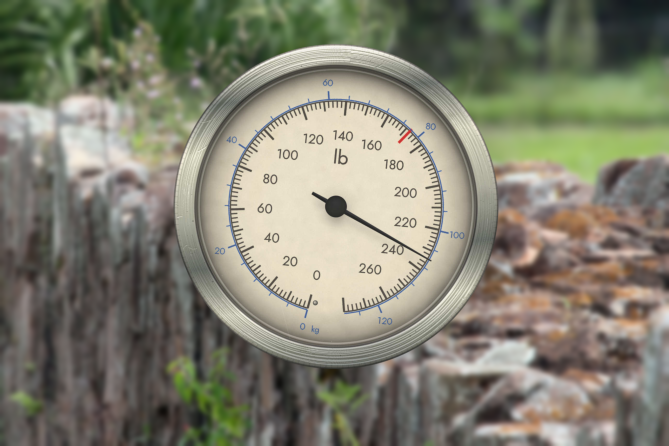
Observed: 234 lb
